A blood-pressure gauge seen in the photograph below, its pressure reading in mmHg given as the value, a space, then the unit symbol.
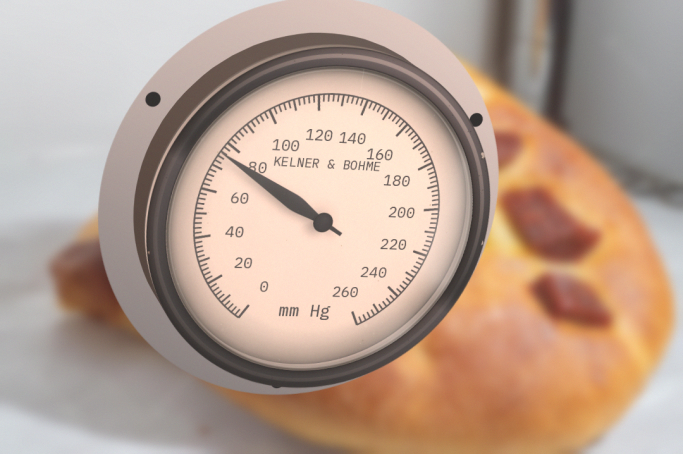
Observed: 76 mmHg
